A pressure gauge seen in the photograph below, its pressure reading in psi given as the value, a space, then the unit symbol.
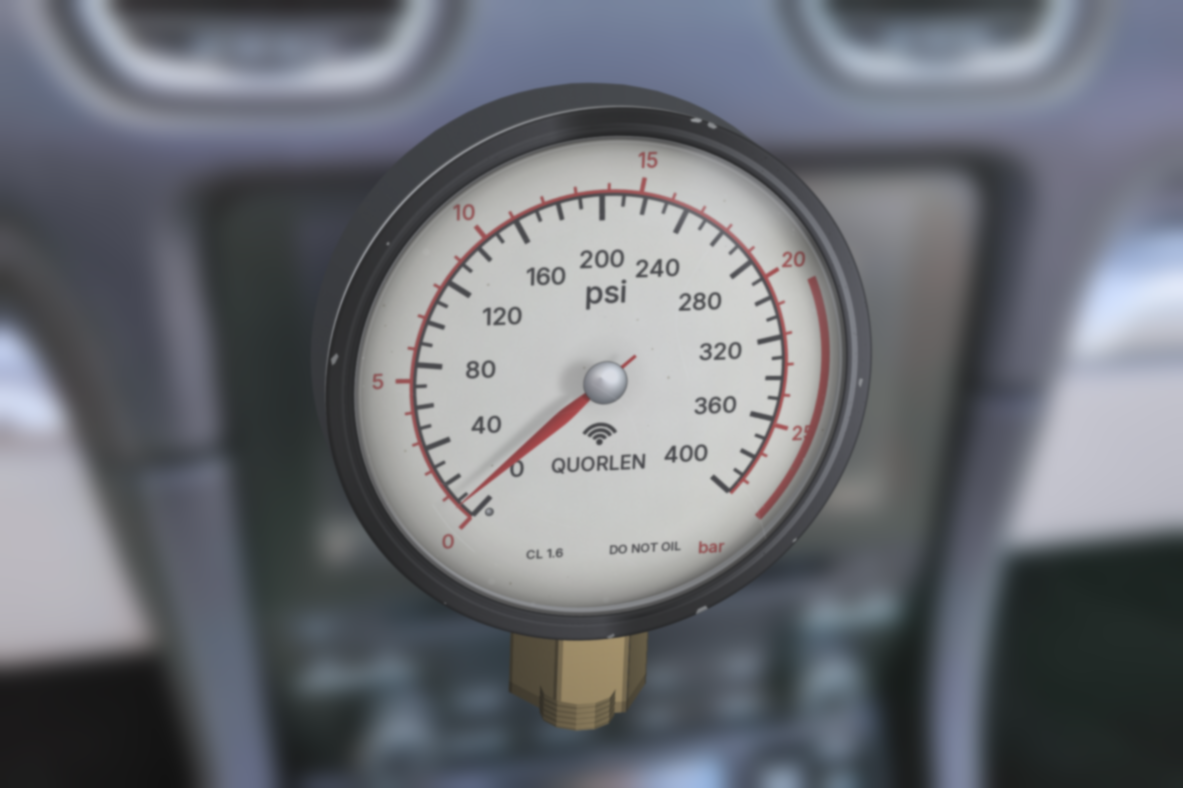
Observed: 10 psi
